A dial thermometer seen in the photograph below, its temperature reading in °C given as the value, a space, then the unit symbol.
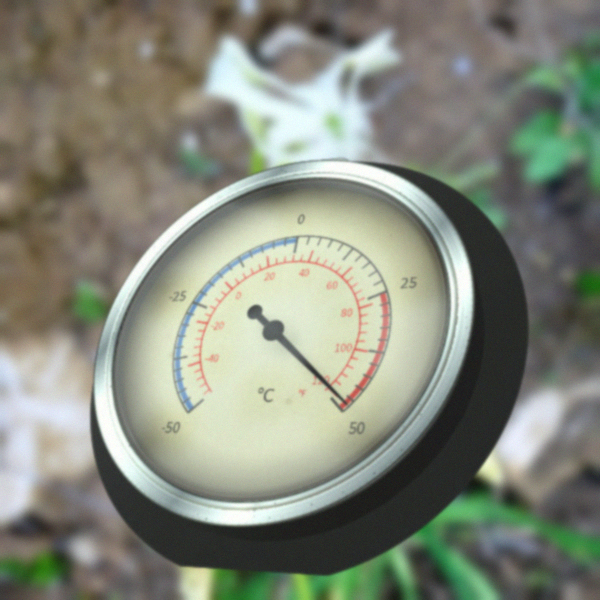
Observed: 48.75 °C
